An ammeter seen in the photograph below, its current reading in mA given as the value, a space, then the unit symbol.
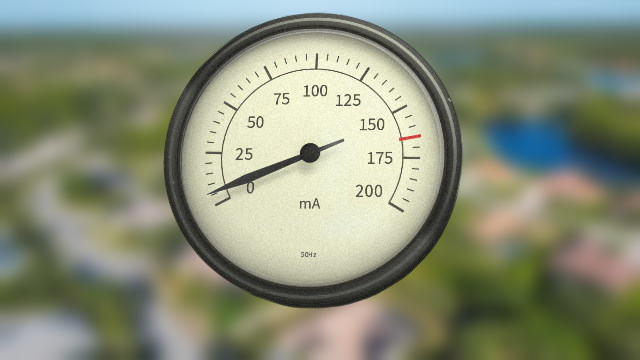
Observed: 5 mA
